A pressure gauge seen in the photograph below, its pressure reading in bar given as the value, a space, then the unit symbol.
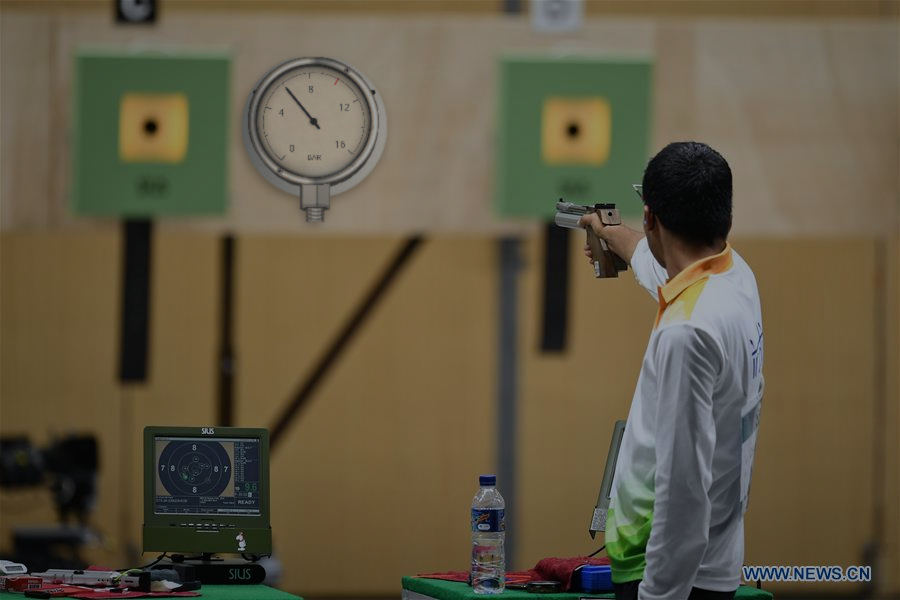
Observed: 6 bar
